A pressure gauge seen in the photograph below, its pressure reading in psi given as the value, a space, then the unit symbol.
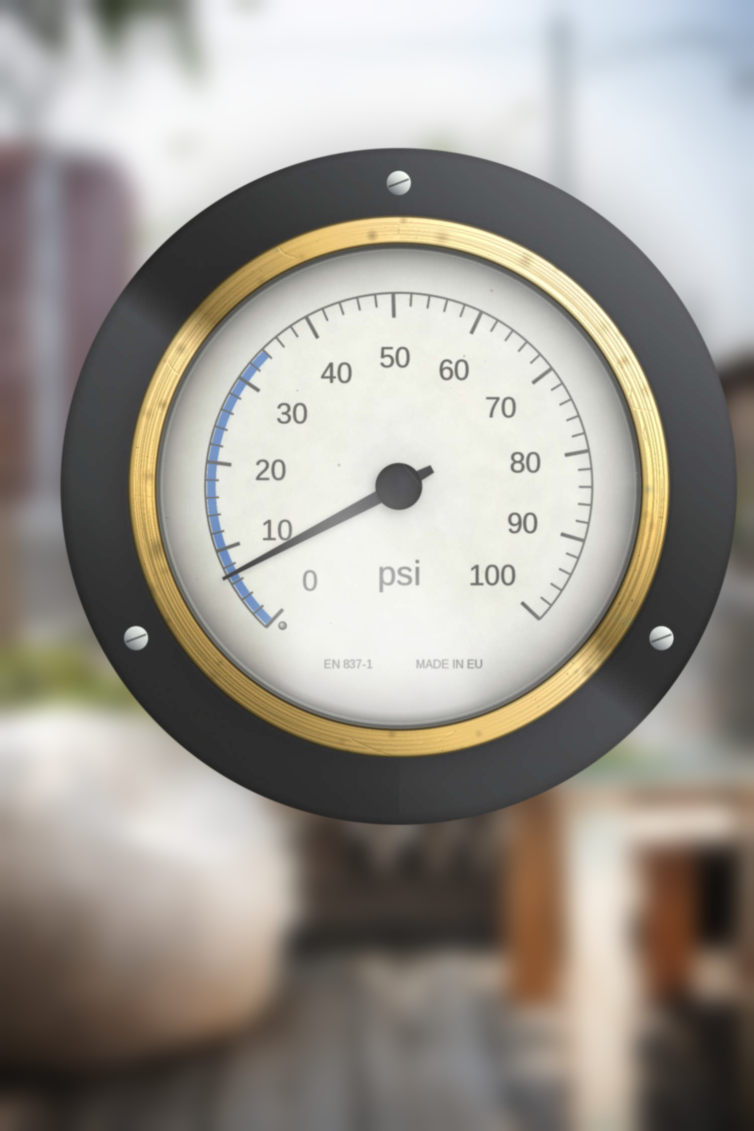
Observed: 7 psi
